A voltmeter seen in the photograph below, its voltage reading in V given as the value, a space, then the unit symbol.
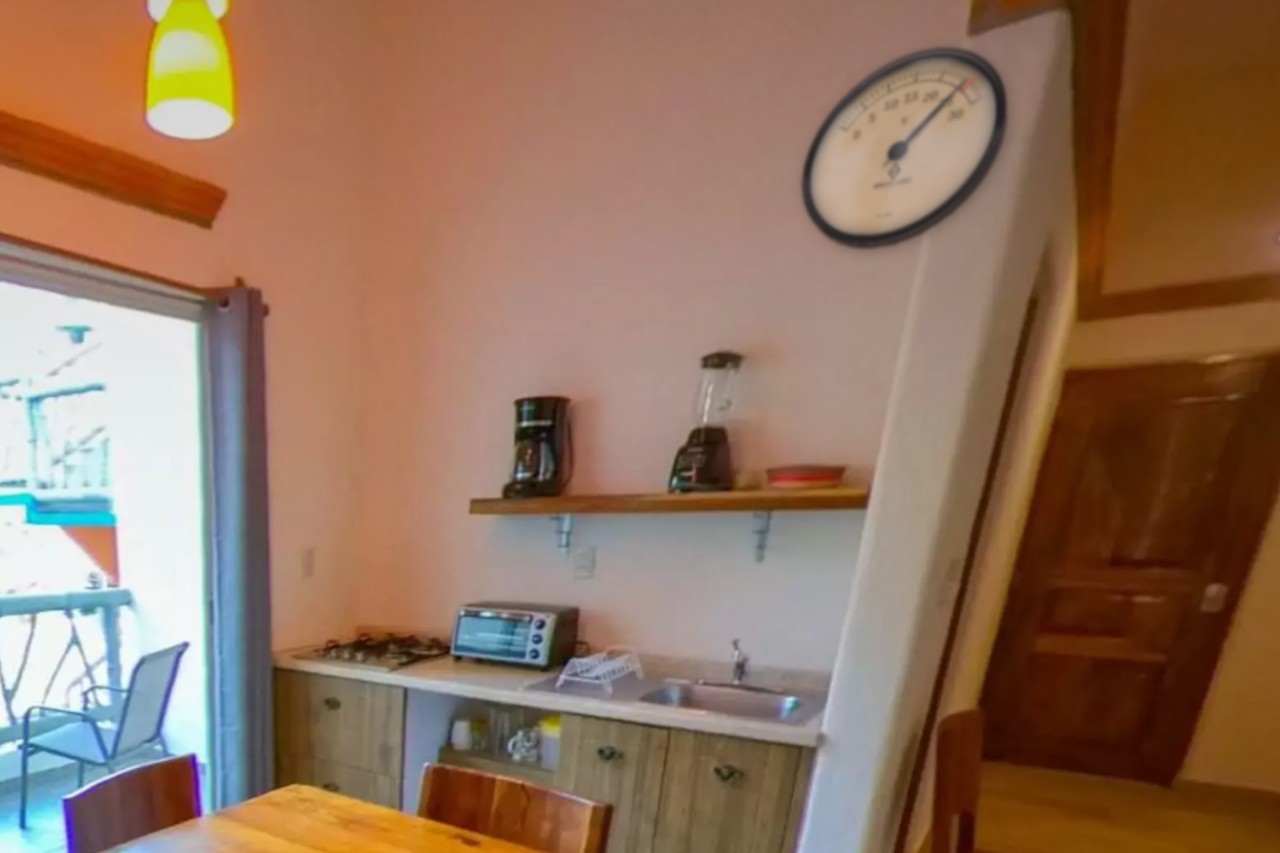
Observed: 25 V
